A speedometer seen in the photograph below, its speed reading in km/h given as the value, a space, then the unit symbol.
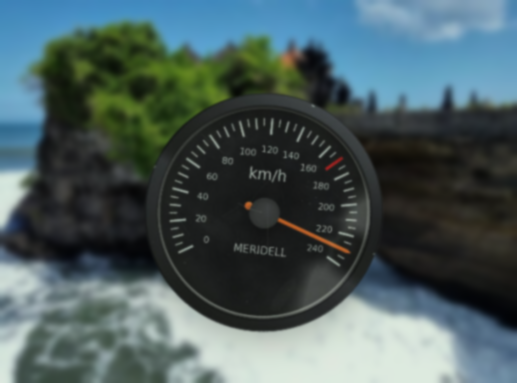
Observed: 230 km/h
